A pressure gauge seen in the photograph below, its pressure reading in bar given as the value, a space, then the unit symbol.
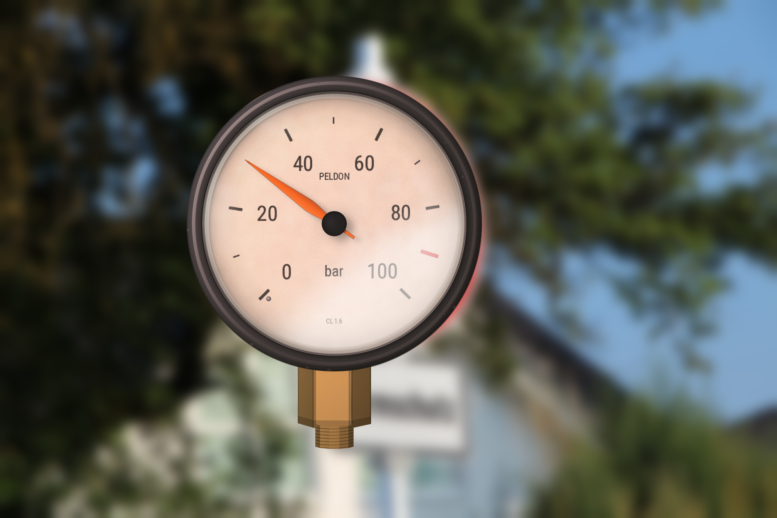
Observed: 30 bar
